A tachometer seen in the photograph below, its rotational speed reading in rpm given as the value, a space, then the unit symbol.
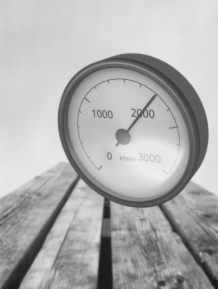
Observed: 2000 rpm
